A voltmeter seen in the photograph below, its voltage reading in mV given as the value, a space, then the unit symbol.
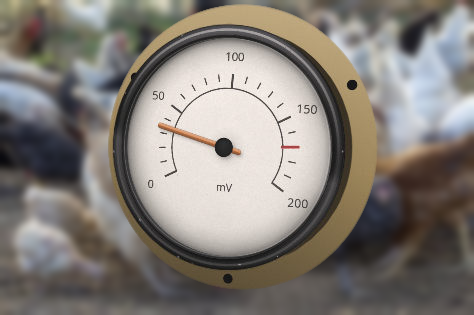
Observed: 35 mV
